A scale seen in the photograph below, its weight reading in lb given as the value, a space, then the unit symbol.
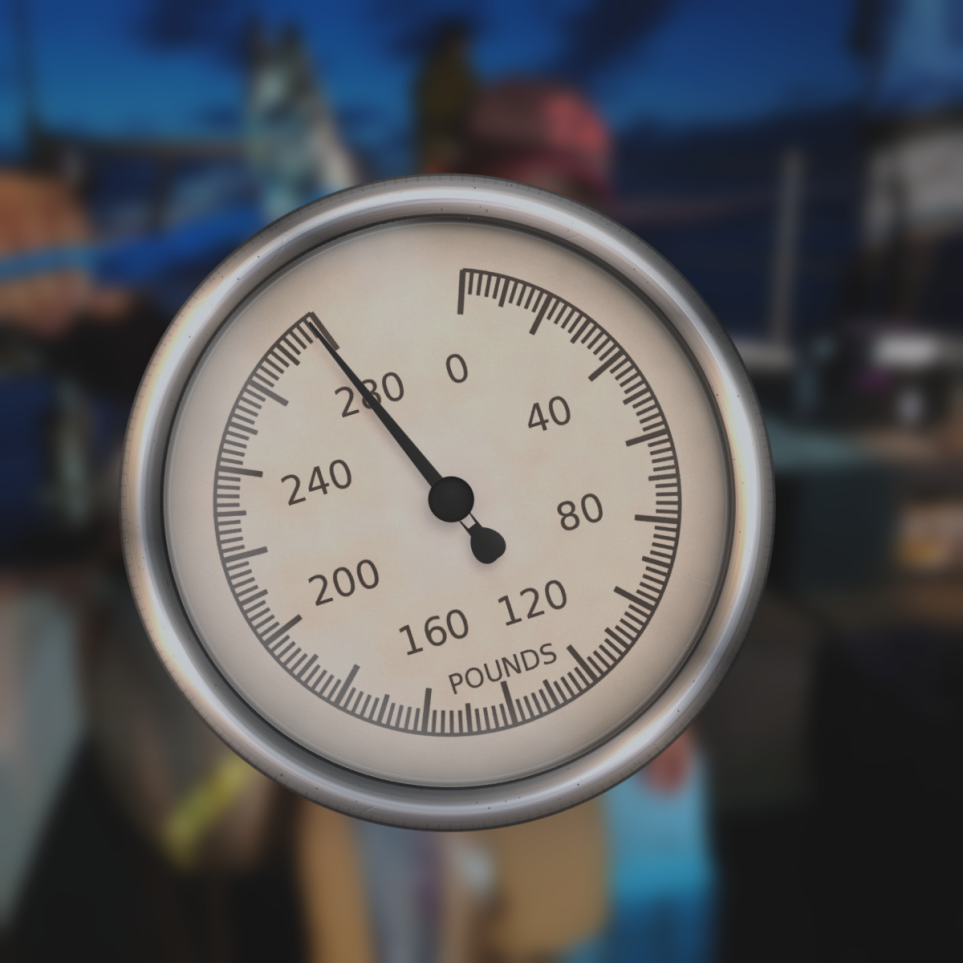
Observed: 278 lb
